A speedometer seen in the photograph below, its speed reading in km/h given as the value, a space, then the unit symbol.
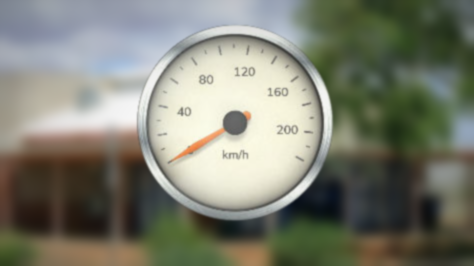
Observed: 0 km/h
